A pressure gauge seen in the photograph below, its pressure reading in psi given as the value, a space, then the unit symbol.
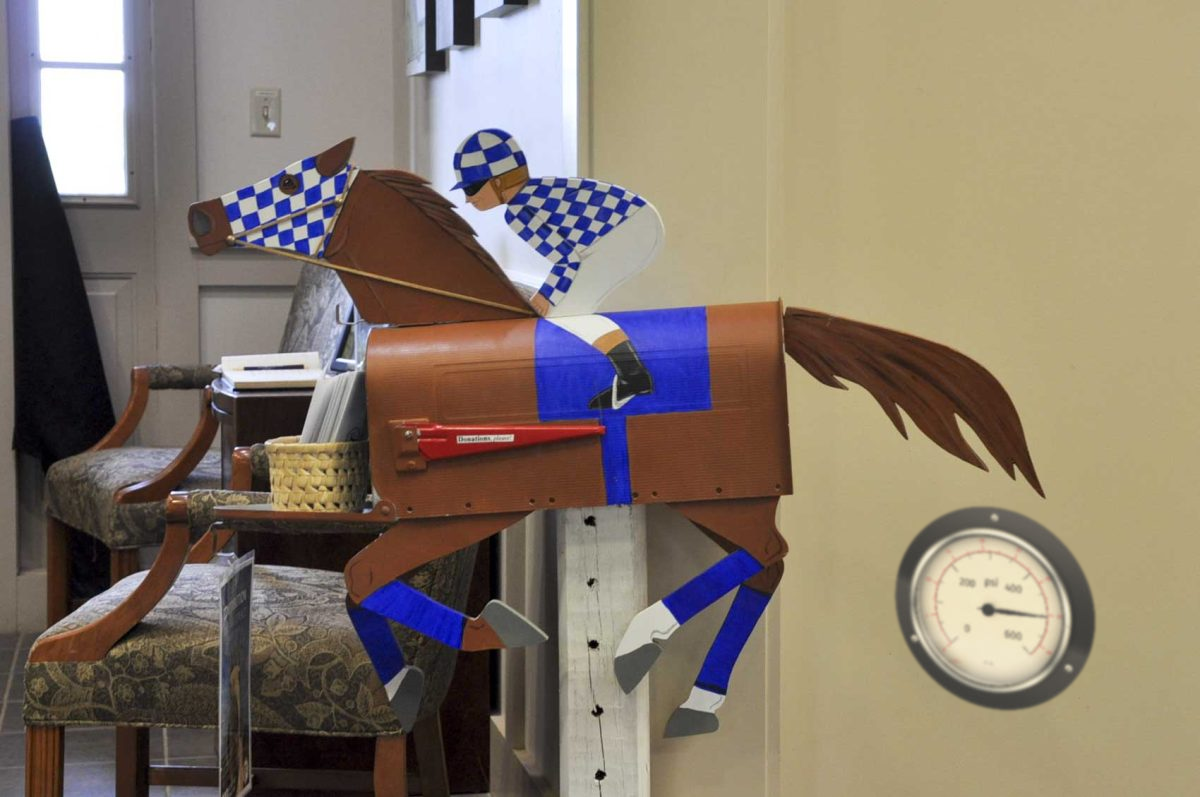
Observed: 500 psi
